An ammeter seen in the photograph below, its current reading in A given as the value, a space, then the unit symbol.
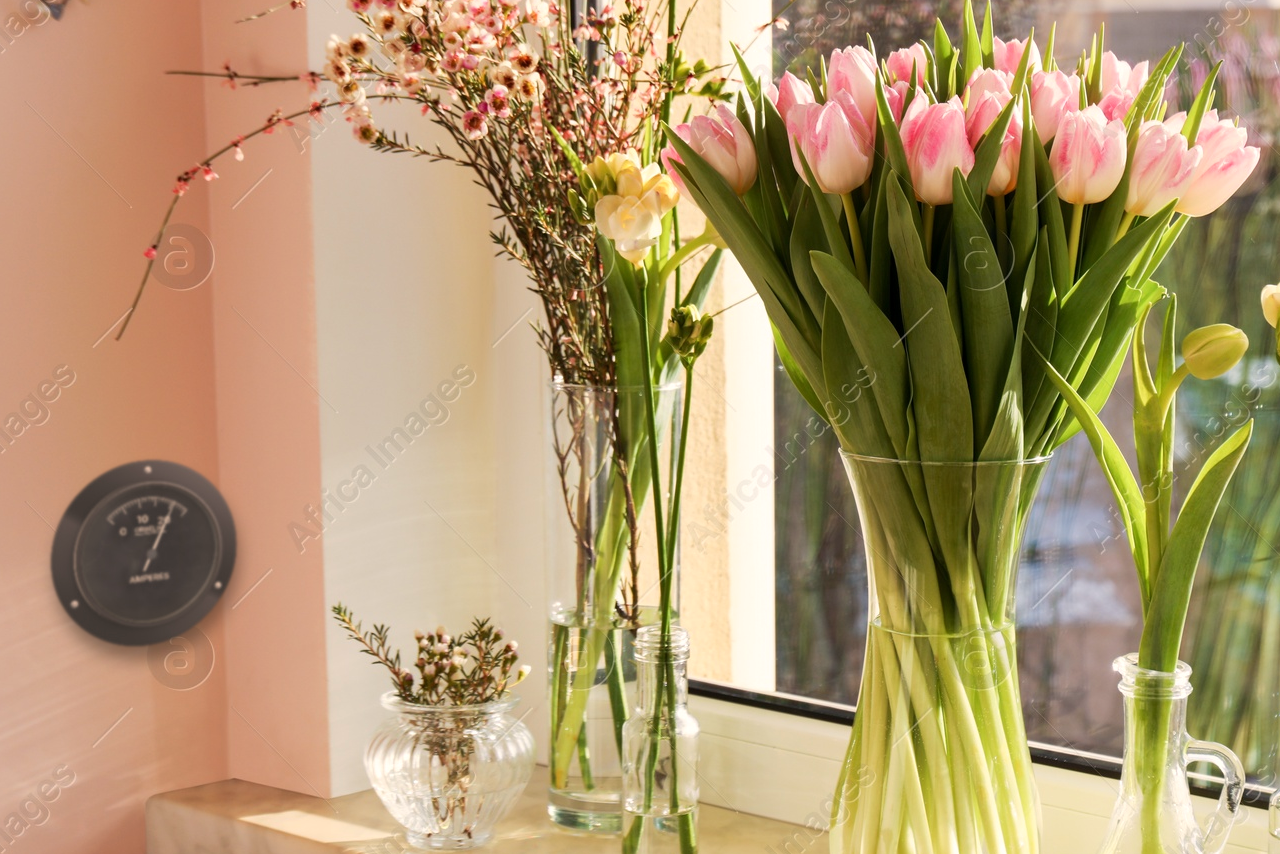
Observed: 20 A
